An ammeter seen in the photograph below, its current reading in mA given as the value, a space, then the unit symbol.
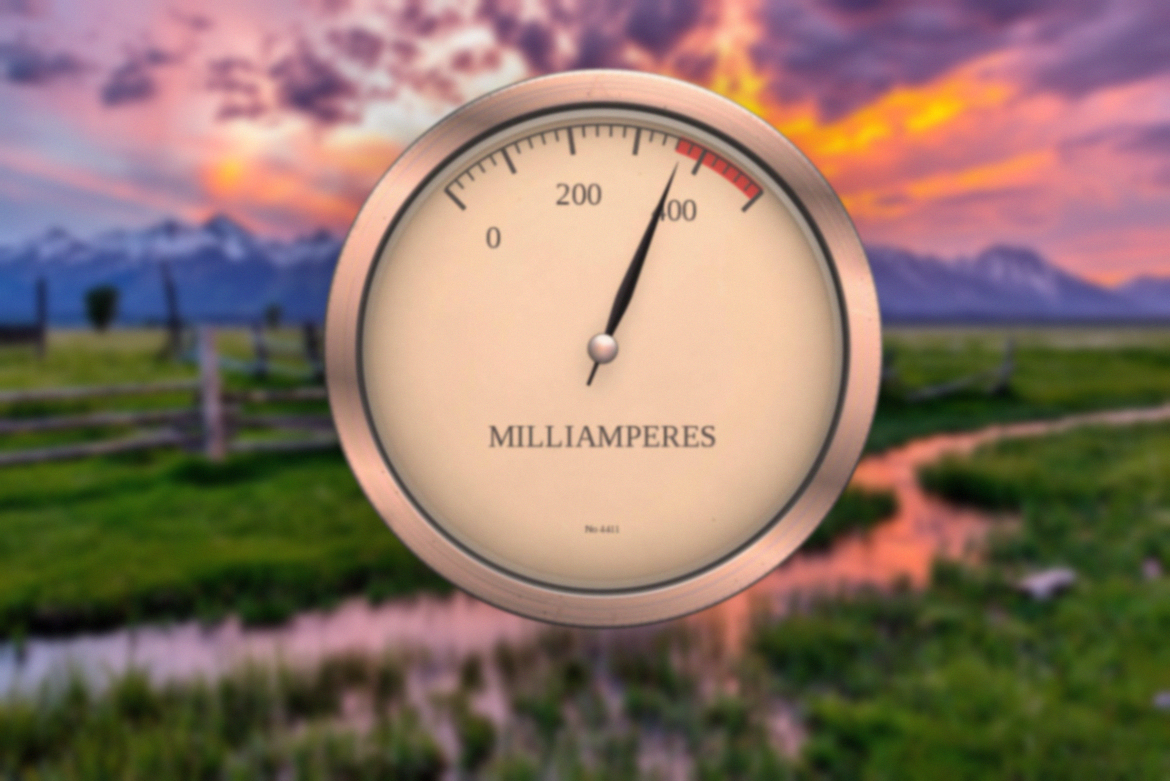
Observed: 370 mA
